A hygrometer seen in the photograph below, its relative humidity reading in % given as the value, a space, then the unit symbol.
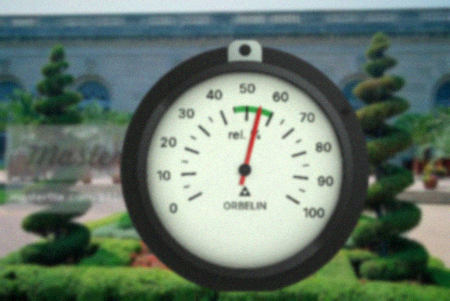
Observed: 55 %
